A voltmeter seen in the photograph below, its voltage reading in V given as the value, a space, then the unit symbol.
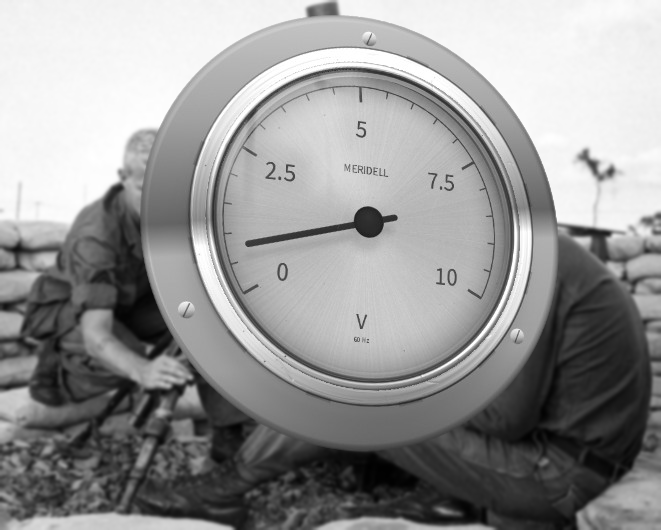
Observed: 0.75 V
